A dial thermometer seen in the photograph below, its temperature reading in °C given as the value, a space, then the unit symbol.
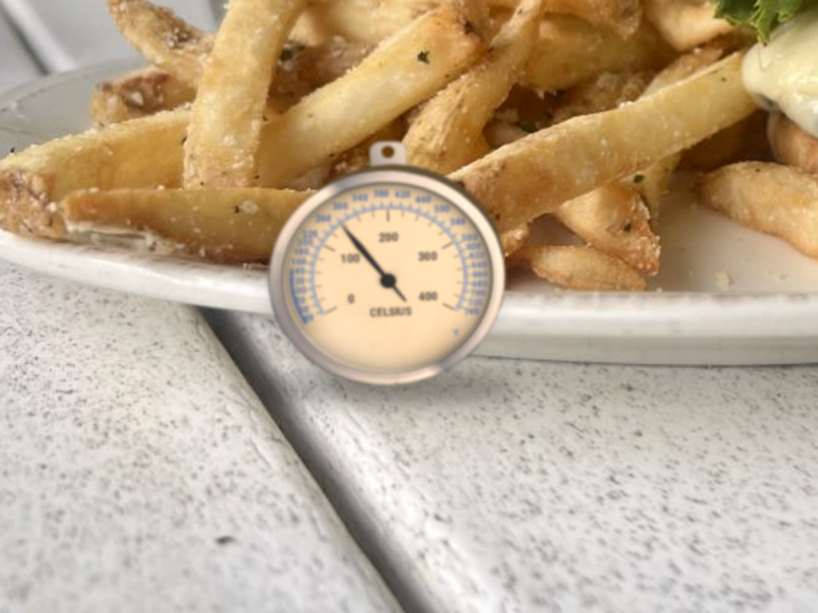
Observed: 140 °C
